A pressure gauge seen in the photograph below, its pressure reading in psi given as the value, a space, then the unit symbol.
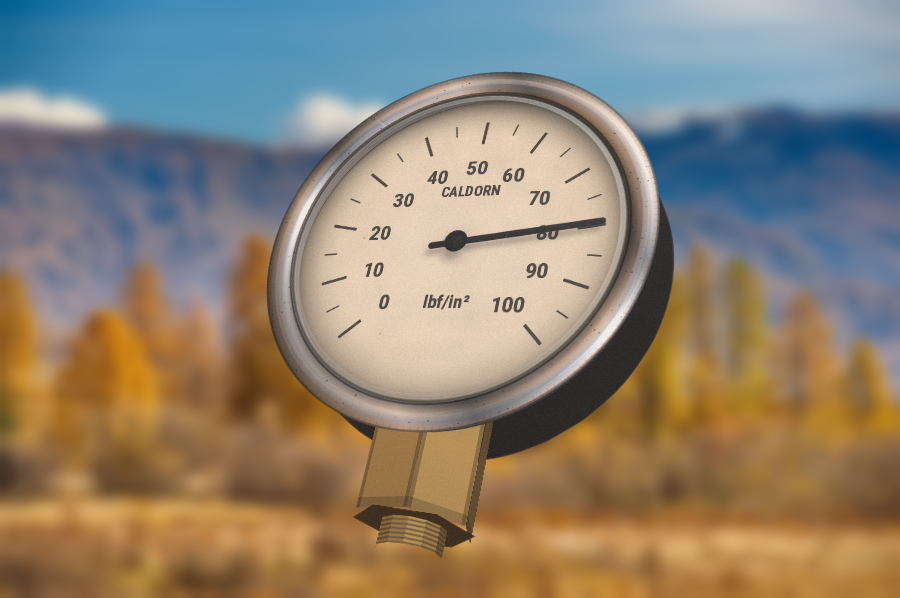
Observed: 80 psi
